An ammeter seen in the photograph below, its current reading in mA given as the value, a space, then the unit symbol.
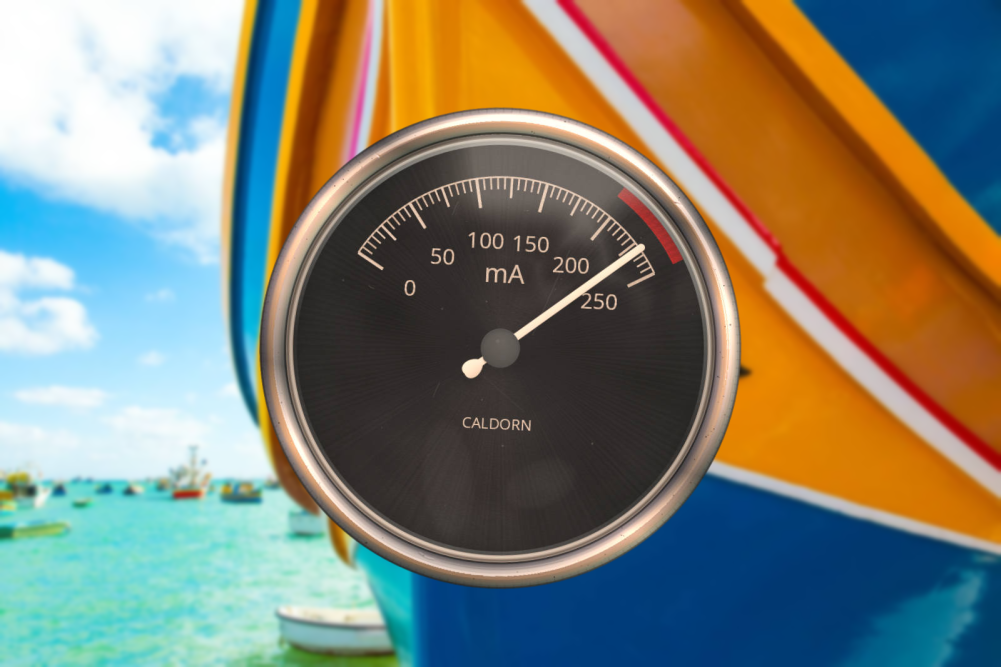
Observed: 230 mA
